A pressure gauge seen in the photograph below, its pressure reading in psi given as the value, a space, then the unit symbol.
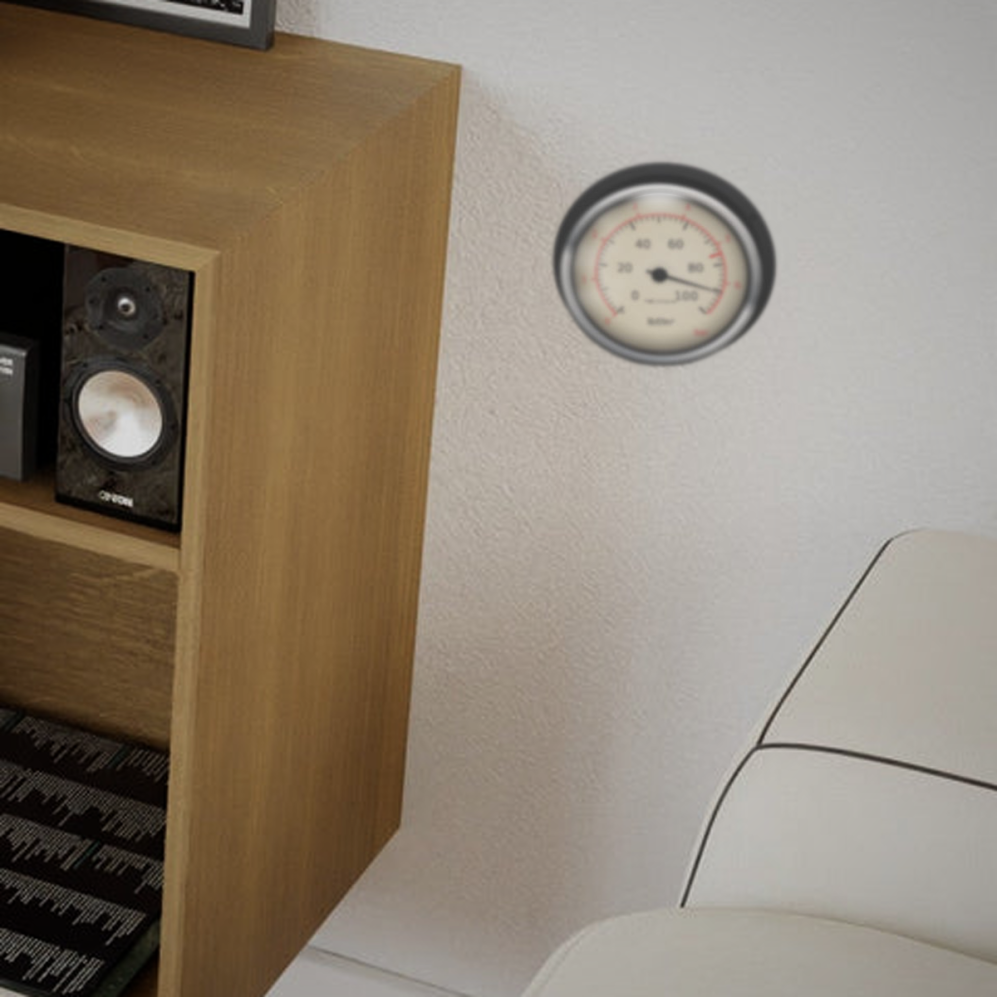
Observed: 90 psi
